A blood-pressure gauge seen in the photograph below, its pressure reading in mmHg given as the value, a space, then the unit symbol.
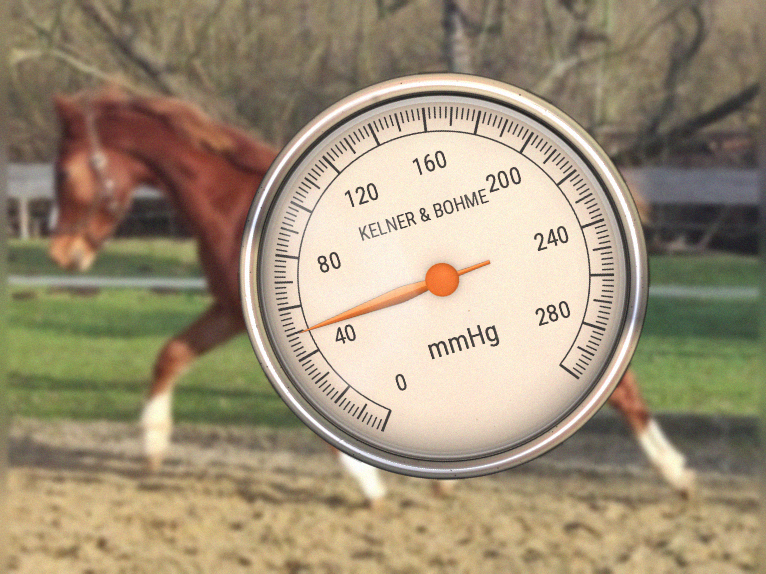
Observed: 50 mmHg
